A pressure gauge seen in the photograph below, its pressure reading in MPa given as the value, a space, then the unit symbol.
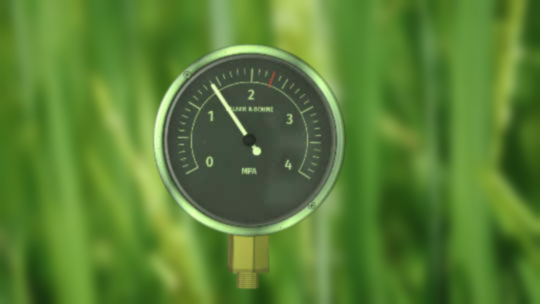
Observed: 1.4 MPa
